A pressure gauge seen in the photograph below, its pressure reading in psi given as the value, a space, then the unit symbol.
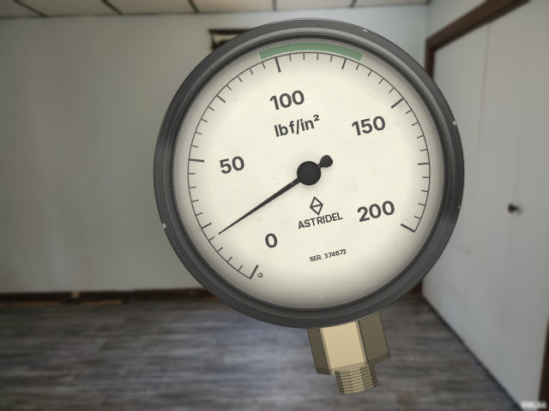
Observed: 20 psi
